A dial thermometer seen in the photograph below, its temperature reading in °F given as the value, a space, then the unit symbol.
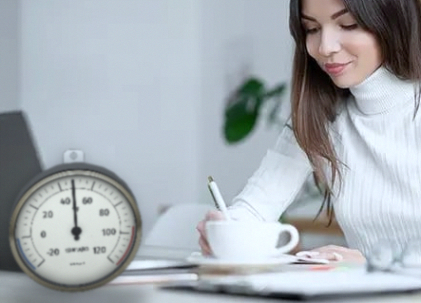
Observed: 48 °F
